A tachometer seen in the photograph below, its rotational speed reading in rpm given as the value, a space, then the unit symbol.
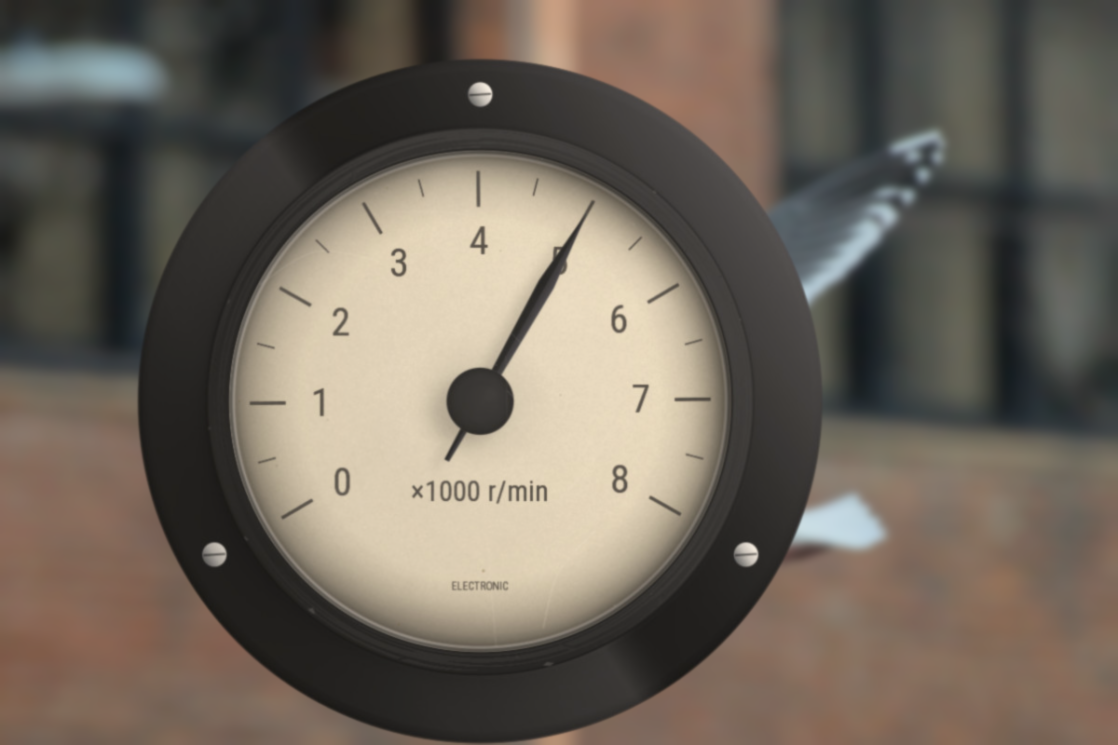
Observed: 5000 rpm
